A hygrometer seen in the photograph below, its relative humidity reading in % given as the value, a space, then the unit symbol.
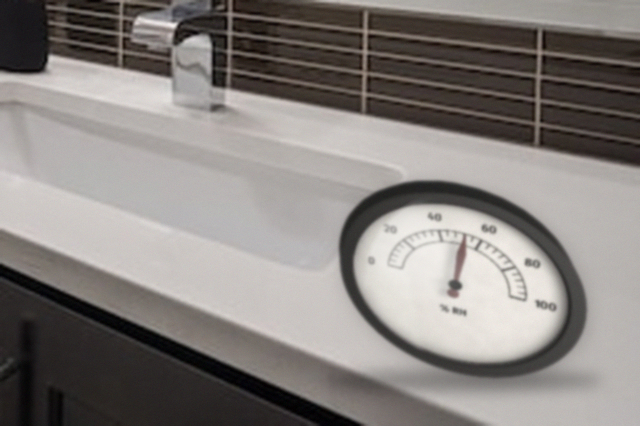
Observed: 52 %
